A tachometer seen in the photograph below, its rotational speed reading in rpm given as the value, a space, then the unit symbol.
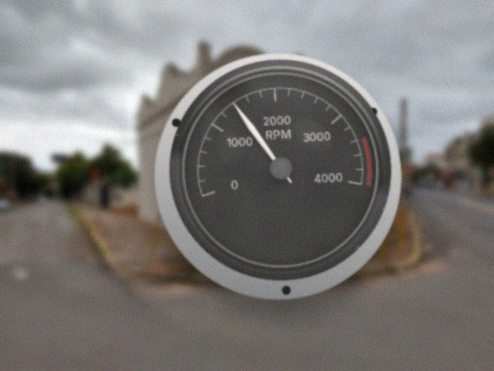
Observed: 1400 rpm
